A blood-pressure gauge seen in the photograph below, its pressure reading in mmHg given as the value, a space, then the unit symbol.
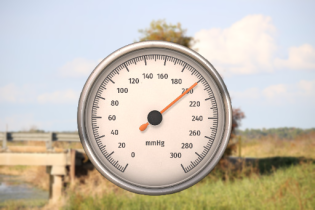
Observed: 200 mmHg
